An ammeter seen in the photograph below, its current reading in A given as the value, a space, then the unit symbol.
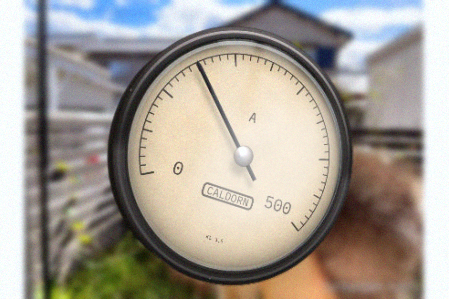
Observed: 150 A
